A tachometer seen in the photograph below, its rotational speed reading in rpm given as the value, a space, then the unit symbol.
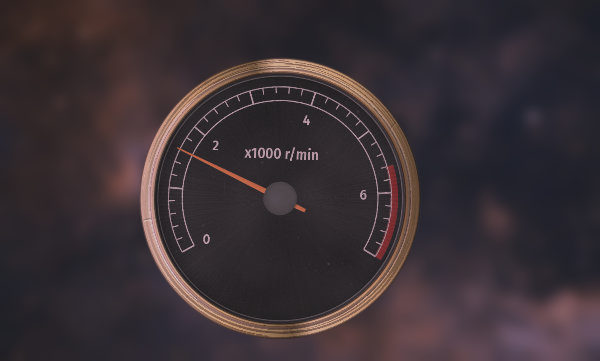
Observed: 1600 rpm
